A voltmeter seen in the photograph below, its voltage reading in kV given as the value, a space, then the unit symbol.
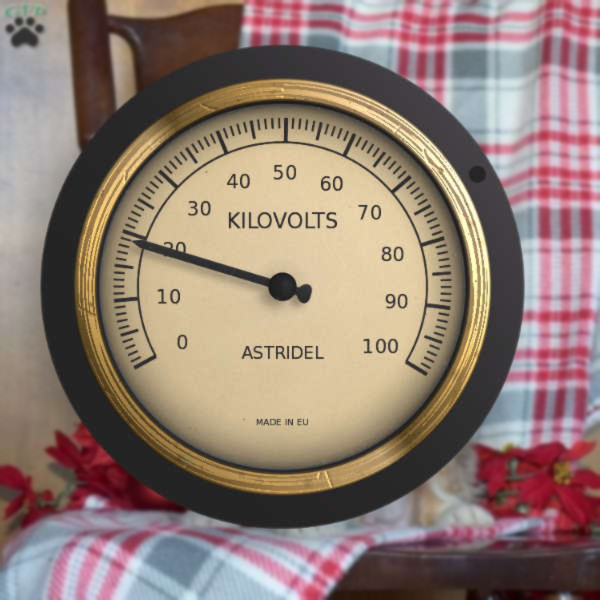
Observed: 19 kV
